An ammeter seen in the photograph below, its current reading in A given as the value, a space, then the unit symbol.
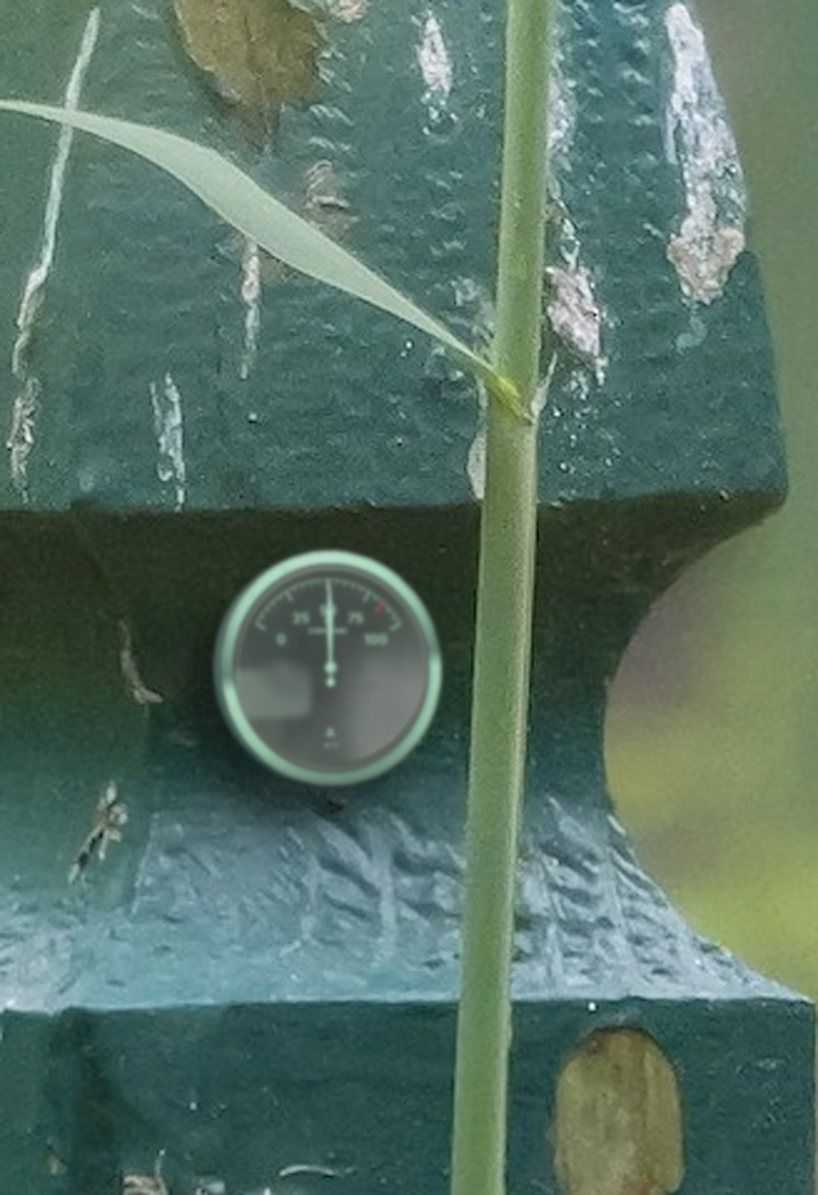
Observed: 50 A
